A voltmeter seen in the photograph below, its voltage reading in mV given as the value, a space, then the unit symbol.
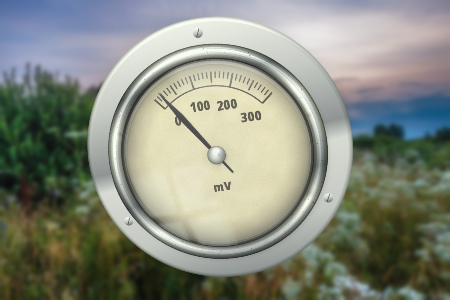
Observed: 20 mV
